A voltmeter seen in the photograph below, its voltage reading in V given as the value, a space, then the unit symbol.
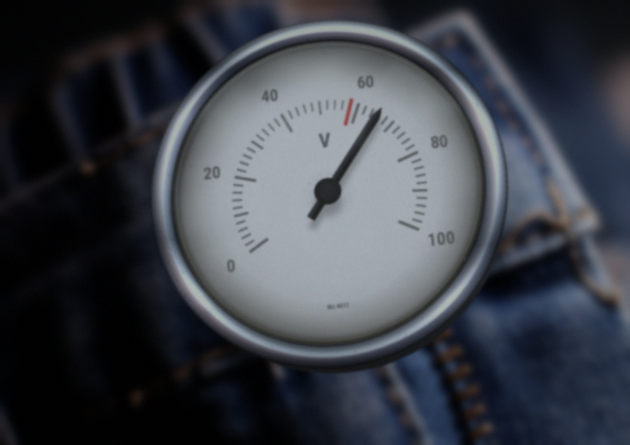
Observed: 66 V
